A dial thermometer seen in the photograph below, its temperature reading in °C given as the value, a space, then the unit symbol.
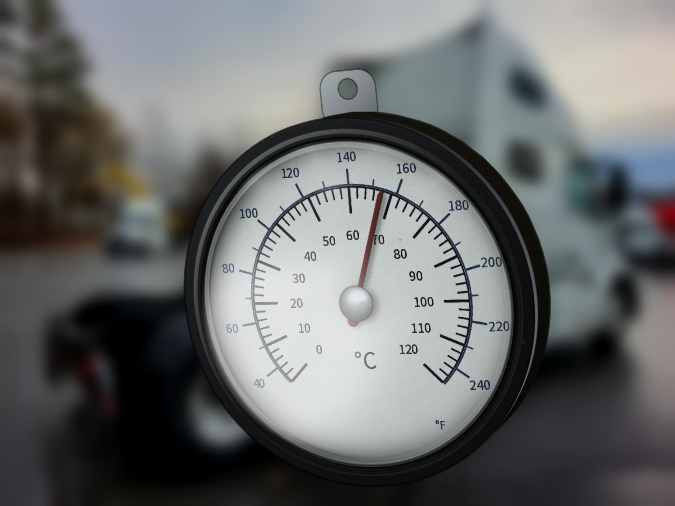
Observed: 68 °C
